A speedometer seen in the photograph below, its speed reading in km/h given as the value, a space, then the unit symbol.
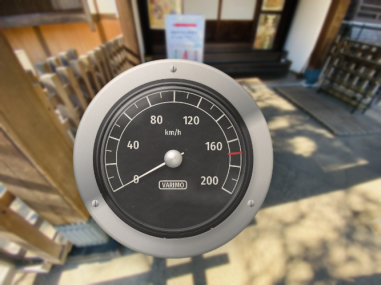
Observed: 0 km/h
